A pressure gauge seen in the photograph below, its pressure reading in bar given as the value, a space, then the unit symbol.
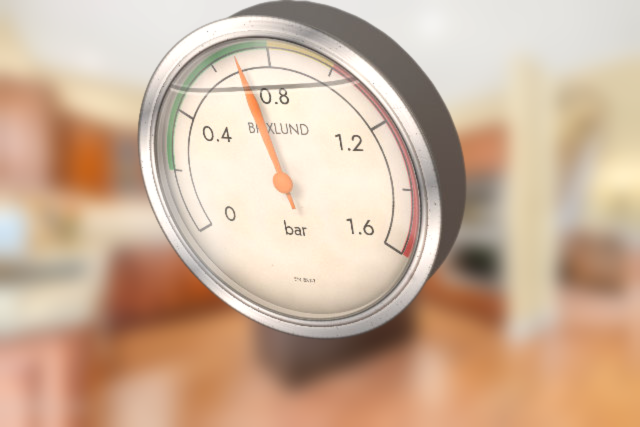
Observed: 0.7 bar
